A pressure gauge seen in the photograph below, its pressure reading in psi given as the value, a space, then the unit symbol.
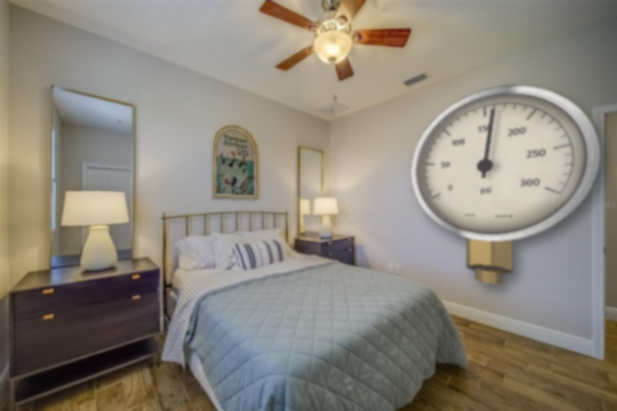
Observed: 160 psi
